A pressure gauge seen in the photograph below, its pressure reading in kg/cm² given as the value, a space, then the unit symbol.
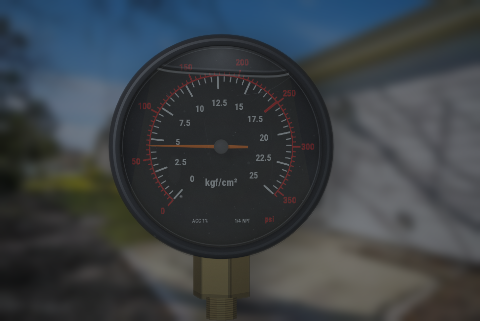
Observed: 4.5 kg/cm²
